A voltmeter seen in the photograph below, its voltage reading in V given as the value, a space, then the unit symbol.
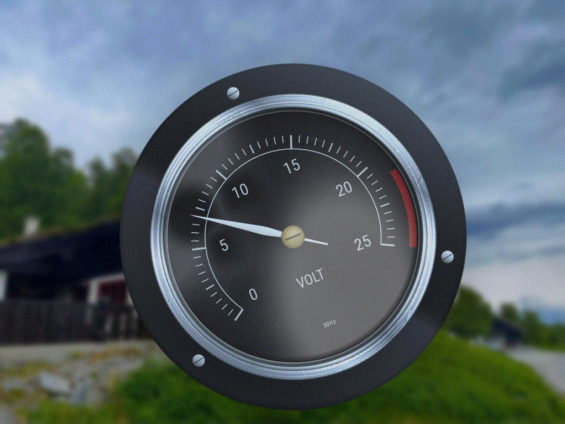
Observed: 7 V
